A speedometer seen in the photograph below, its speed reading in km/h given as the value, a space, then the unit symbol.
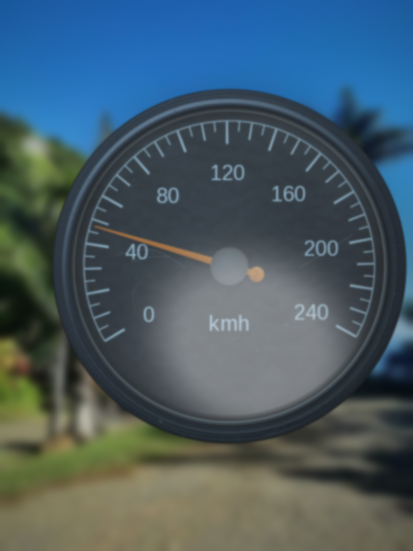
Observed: 47.5 km/h
